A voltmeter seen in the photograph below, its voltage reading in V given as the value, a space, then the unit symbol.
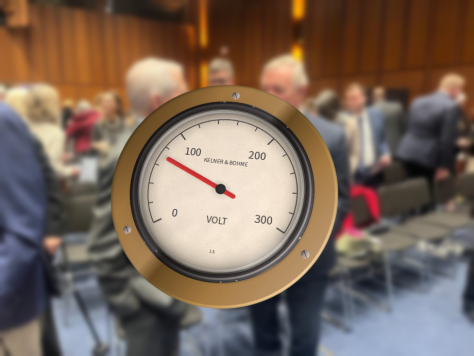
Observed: 70 V
